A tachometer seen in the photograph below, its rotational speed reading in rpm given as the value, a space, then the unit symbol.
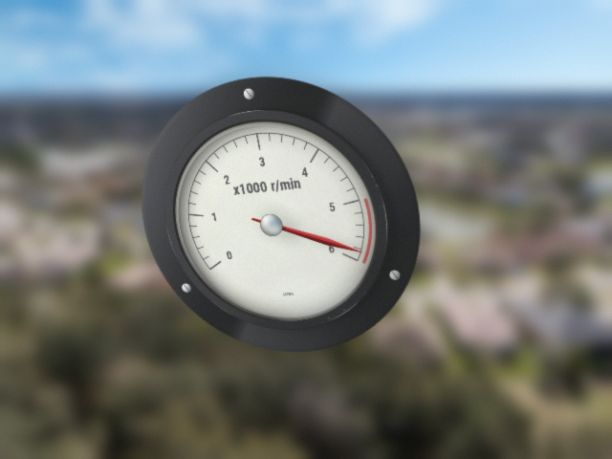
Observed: 5800 rpm
